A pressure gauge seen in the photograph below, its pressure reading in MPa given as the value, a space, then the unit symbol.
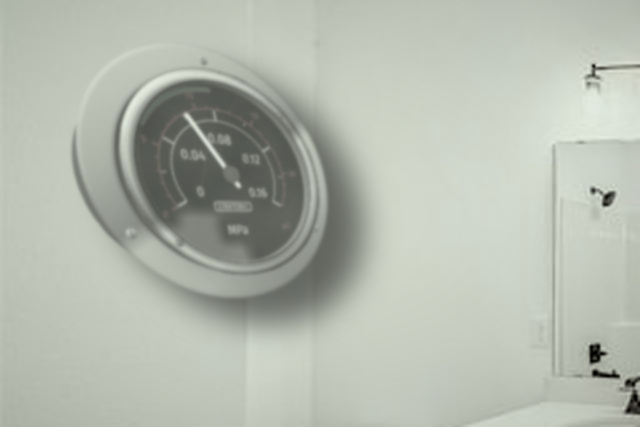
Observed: 0.06 MPa
